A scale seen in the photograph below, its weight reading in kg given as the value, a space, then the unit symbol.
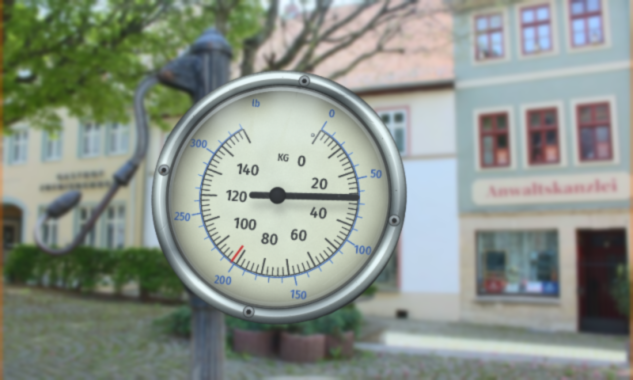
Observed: 30 kg
